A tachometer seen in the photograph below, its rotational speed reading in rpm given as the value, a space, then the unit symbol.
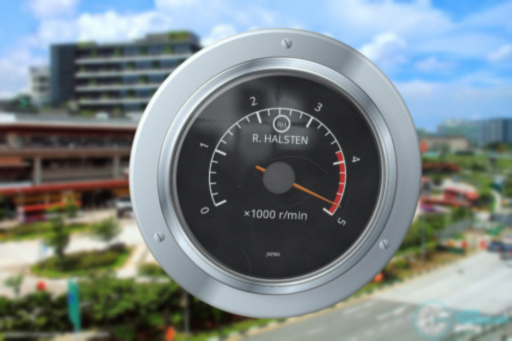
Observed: 4800 rpm
